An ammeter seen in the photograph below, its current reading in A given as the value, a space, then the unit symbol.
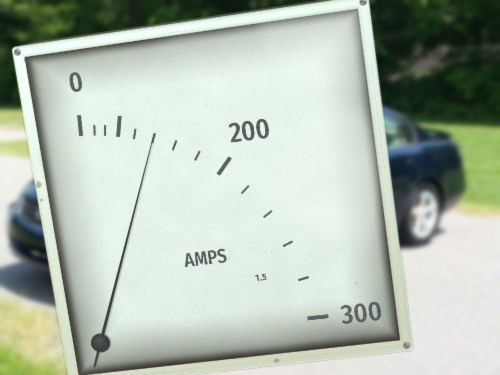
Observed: 140 A
